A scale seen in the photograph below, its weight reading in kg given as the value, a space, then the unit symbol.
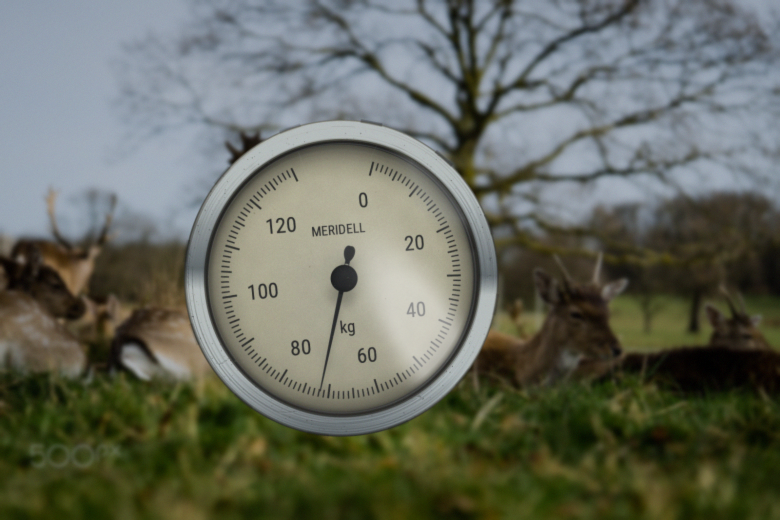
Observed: 72 kg
